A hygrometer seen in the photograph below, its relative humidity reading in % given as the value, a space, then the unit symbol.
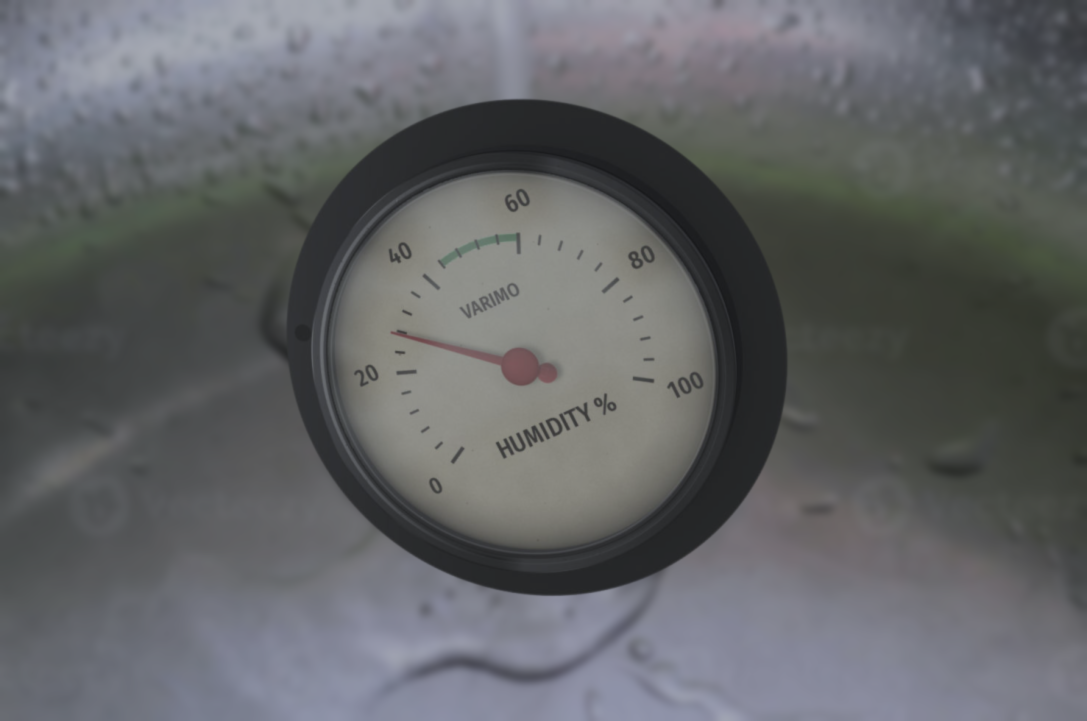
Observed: 28 %
